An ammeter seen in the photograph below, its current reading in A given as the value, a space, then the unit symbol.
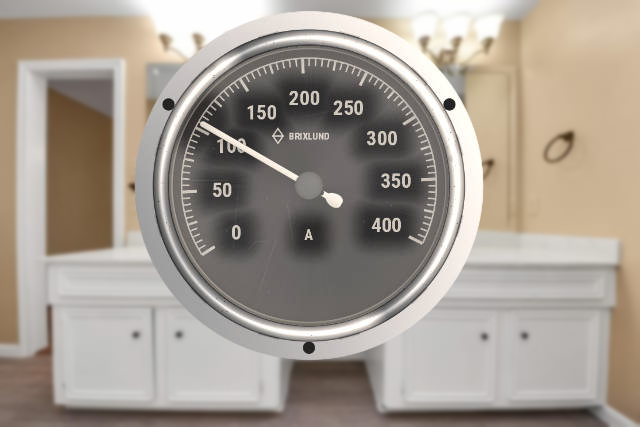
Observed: 105 A
